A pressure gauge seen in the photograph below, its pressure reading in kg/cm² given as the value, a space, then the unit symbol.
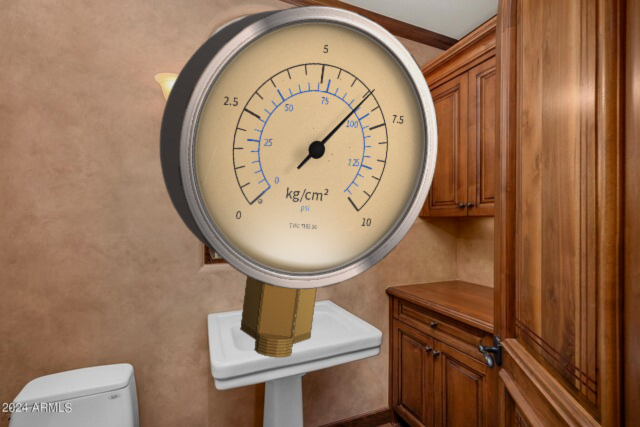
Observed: 6.5 kg/cm²
